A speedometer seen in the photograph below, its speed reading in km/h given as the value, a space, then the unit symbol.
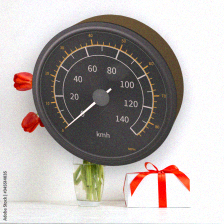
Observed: 0 km/h
